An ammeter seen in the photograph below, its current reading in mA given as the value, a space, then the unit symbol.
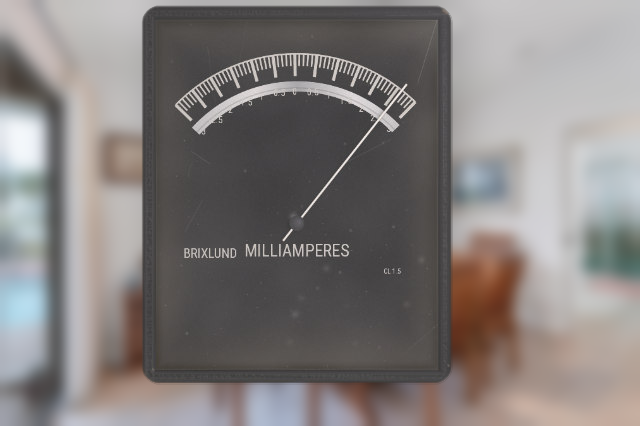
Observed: 2.6 mA
